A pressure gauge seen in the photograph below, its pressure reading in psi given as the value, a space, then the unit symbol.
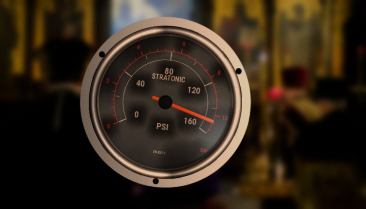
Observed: 150 psi
